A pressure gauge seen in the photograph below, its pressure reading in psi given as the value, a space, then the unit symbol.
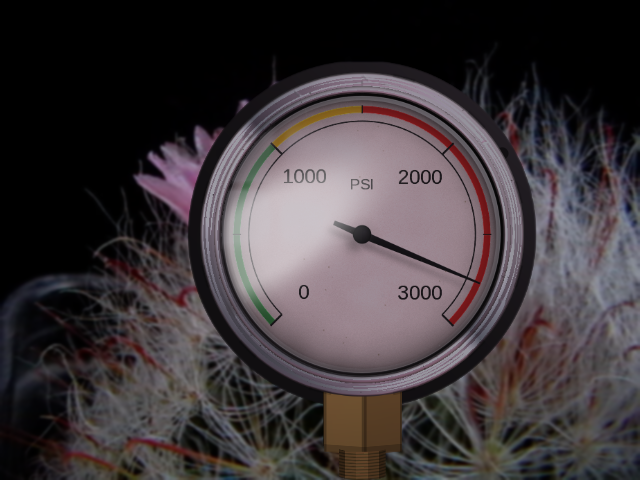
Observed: 2750 psi
